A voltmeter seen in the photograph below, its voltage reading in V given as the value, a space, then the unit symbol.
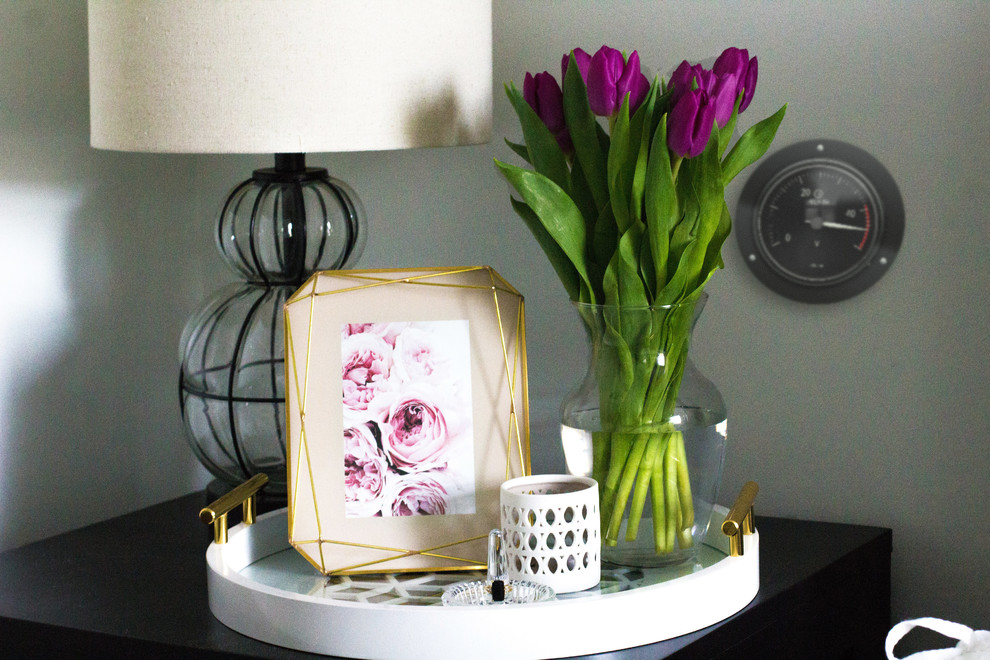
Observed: 45 V
